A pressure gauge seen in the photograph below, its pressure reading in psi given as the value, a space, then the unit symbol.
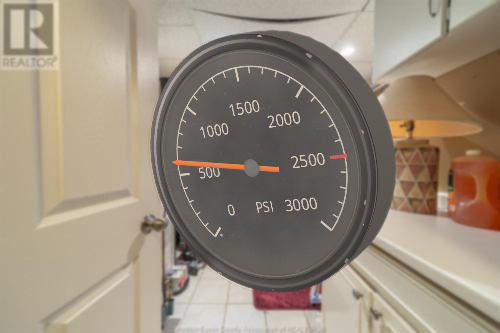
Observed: 600 psi
